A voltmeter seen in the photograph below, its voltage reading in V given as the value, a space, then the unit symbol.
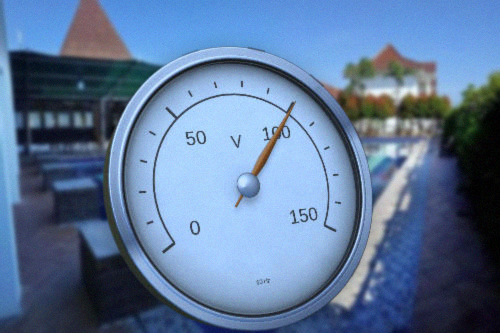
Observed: 100 V
